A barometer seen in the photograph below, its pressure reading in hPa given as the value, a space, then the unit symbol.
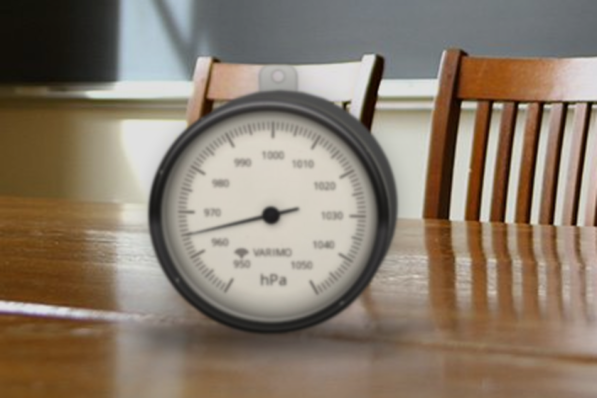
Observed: 965 hPa
